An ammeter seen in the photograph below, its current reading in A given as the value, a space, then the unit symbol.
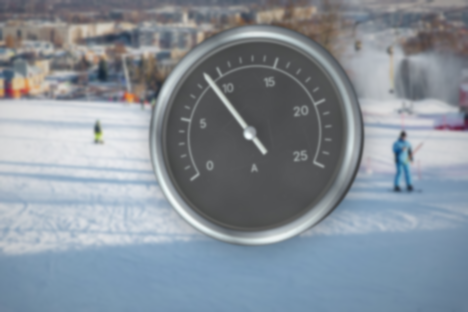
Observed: 9 A
